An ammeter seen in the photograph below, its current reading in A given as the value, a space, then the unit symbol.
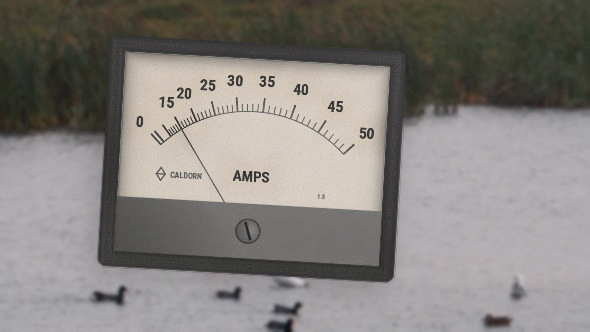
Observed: 15 A
